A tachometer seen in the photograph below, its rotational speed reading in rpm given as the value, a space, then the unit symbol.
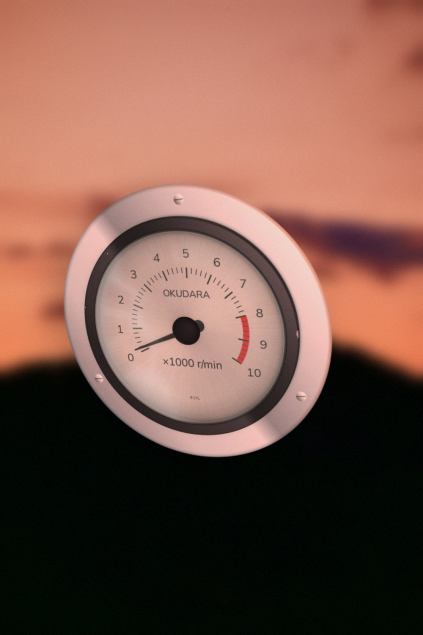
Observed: 200 rpm
